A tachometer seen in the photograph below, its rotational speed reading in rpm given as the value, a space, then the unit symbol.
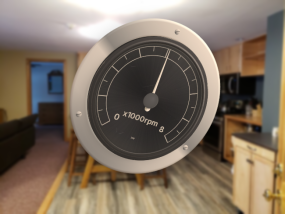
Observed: 4000 rpm
